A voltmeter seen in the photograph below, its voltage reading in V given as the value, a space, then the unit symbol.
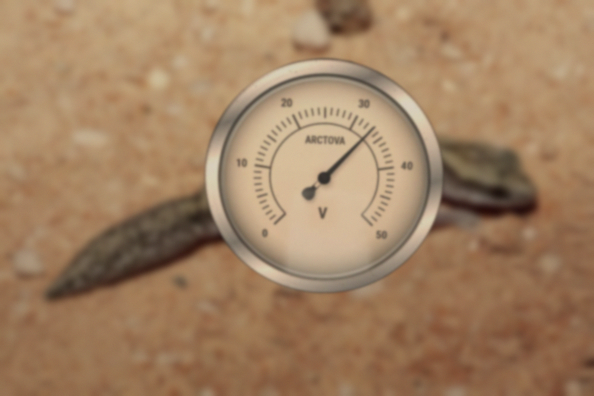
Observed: 33 V
